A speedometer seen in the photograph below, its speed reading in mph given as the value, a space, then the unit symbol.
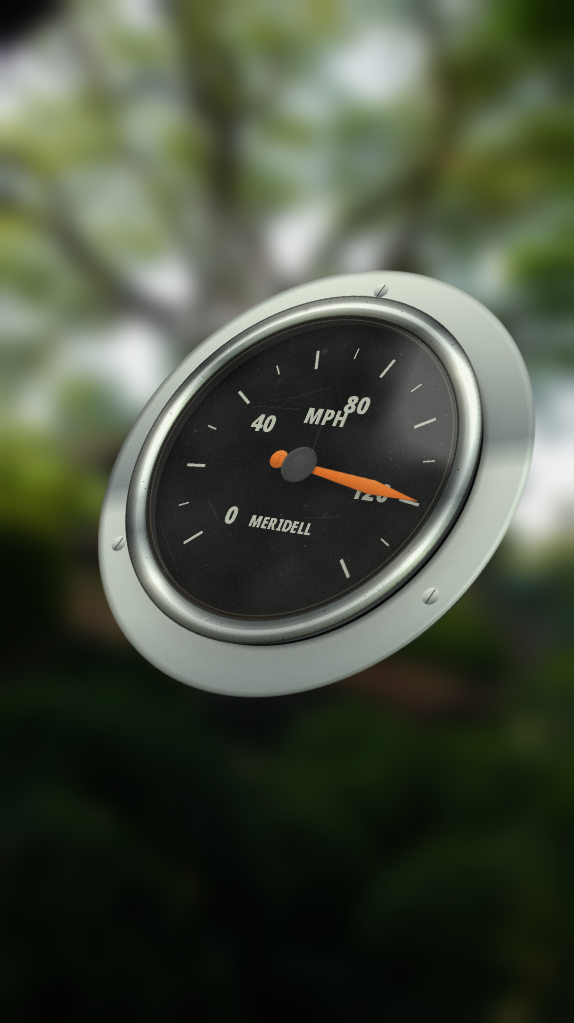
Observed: 120 mph
